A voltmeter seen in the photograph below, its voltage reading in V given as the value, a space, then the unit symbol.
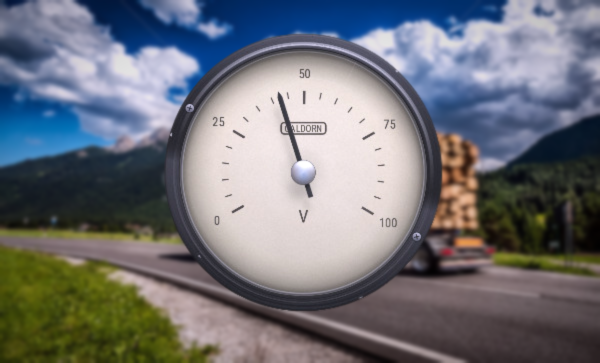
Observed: 42.5 V
